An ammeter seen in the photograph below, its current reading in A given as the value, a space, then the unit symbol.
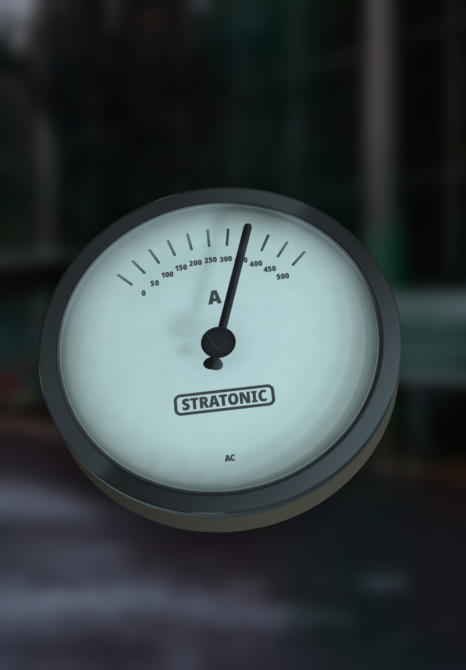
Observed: 350 A
